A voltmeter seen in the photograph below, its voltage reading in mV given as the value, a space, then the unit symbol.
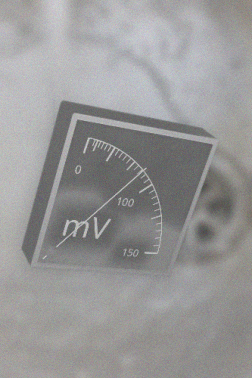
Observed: 85 mV
